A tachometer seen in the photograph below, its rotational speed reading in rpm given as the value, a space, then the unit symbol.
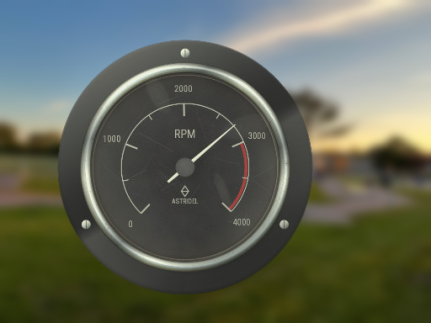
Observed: 2750 rpm
